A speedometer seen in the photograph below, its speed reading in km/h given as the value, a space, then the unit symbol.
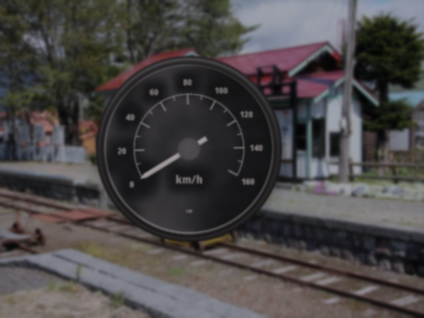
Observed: 0 km/h
